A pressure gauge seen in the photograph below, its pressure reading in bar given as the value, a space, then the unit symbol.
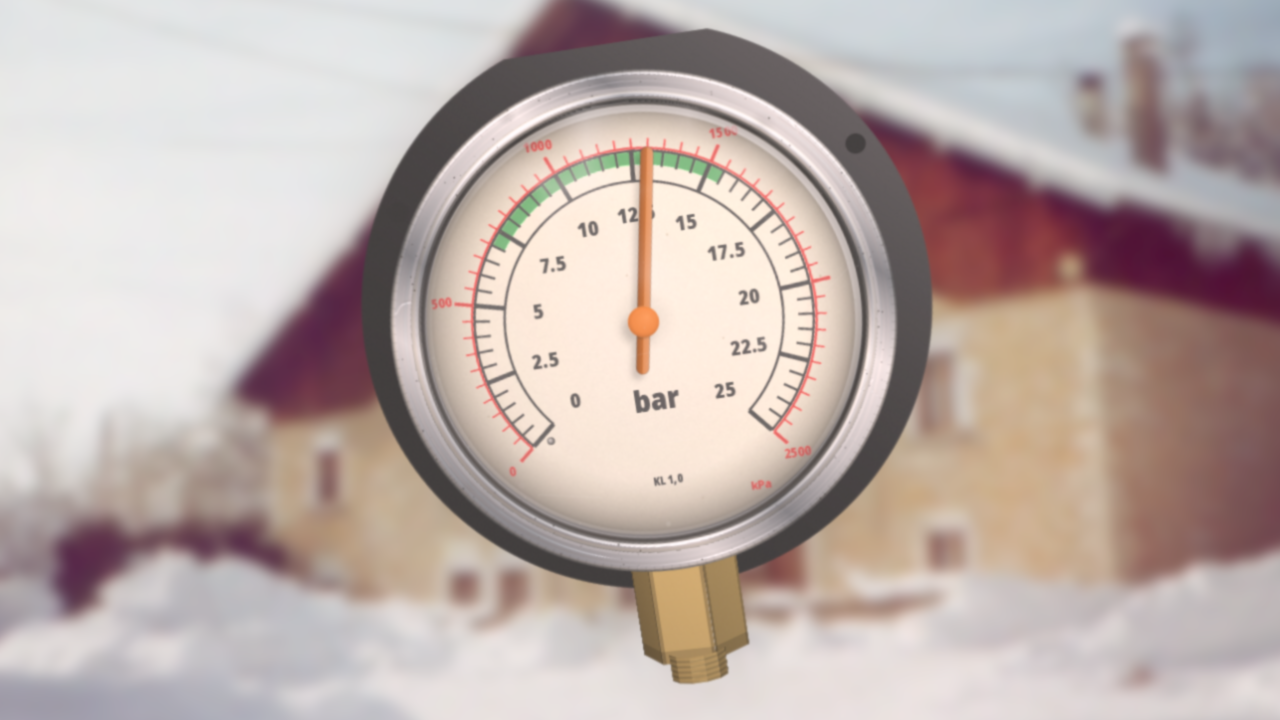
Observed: 13 bar
